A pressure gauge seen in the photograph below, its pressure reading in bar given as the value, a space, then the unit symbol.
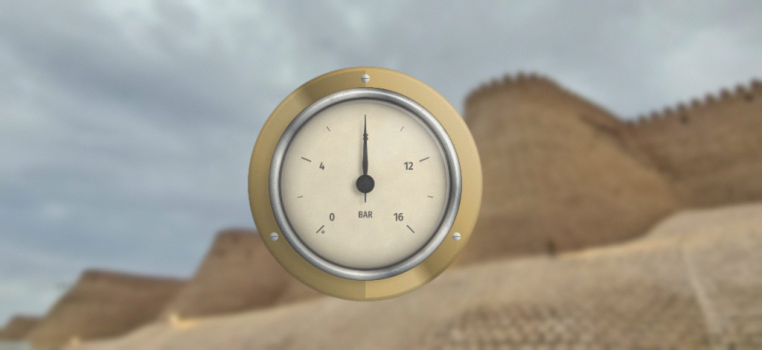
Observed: 8 bar
